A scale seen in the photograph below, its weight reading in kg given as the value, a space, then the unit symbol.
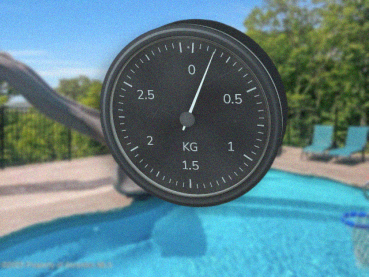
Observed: 0.15 kg
